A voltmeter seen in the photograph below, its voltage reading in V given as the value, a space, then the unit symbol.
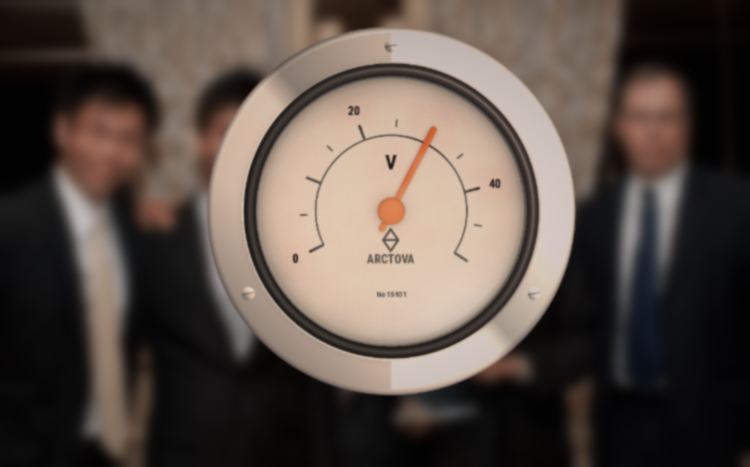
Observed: 30 V
